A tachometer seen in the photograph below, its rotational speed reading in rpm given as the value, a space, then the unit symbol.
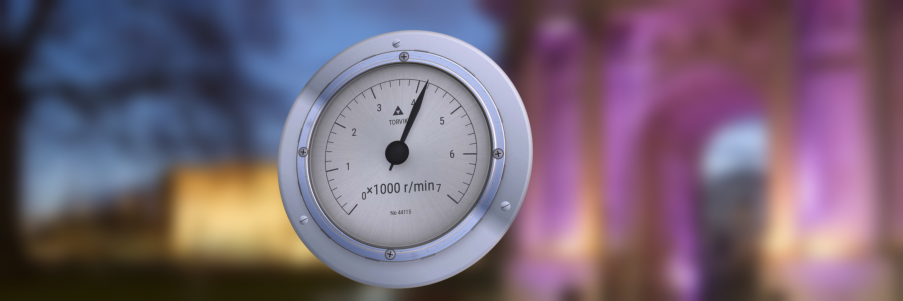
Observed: 4200 rpm
